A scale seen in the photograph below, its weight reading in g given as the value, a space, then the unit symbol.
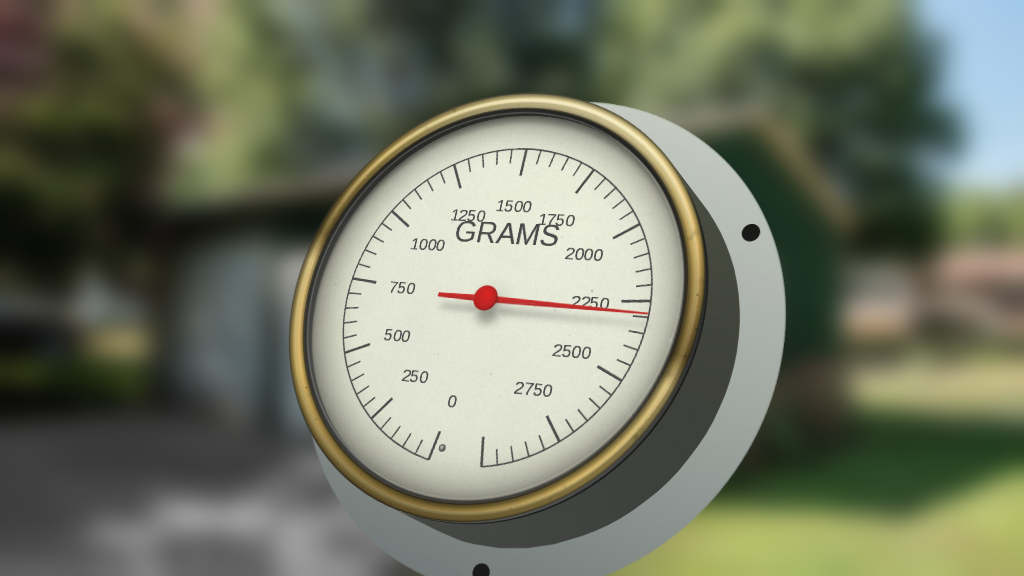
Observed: 2300 g
